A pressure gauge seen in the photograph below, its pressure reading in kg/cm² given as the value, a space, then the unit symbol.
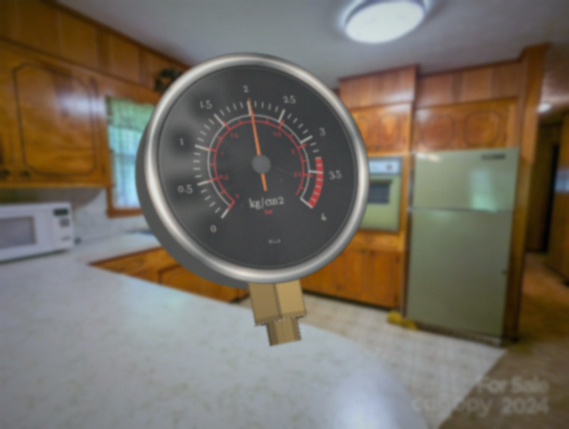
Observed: 2 kg/cm²
